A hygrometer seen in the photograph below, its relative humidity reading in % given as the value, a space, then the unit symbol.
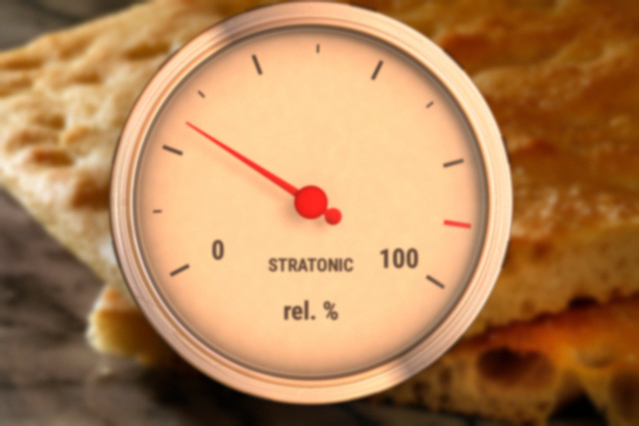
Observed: 25 %
